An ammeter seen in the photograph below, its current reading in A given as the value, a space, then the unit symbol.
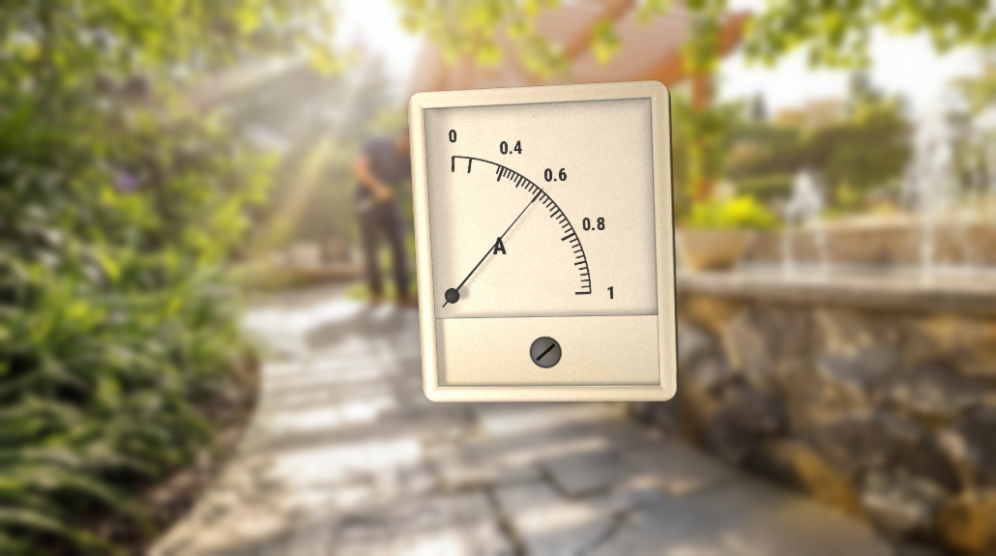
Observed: 0.6 A
